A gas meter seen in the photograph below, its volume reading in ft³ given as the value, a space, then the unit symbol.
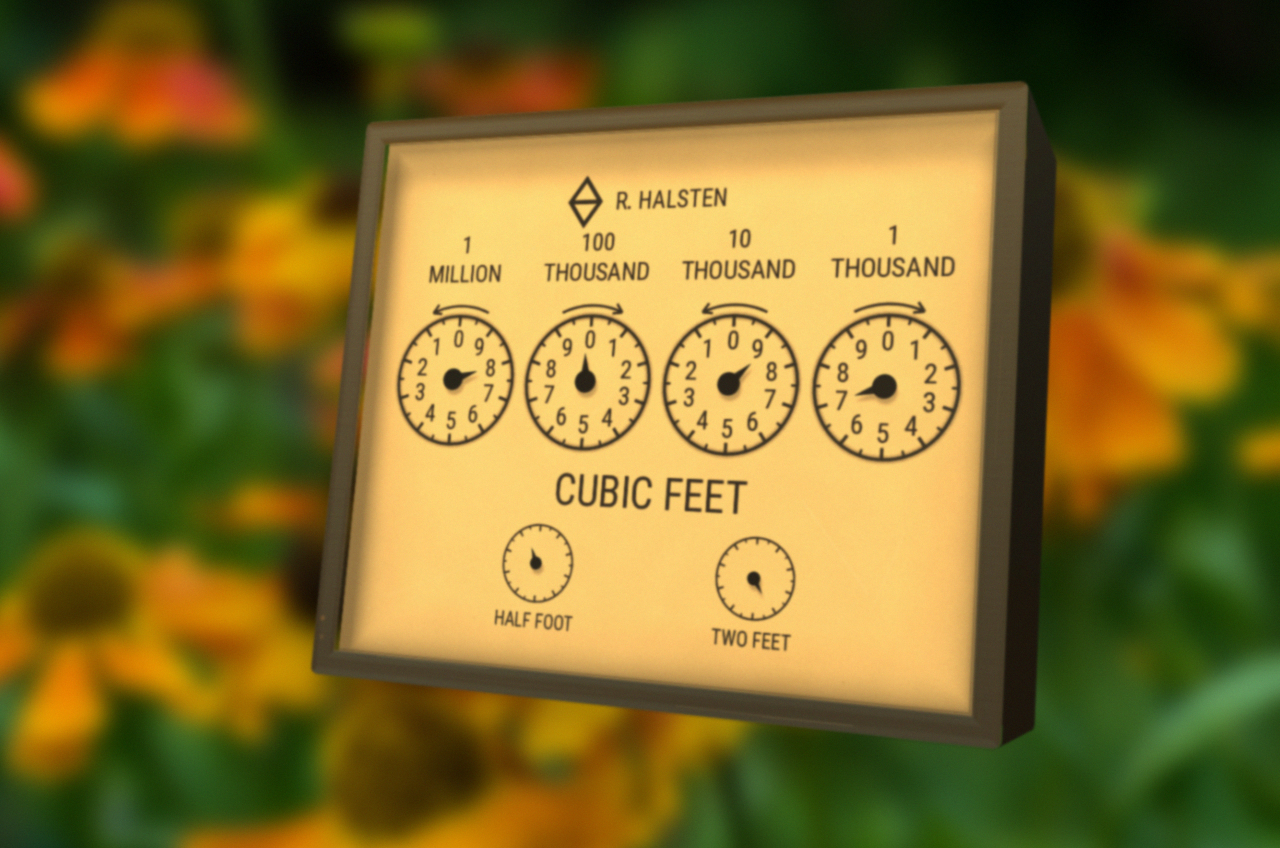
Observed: 798700 ft³
